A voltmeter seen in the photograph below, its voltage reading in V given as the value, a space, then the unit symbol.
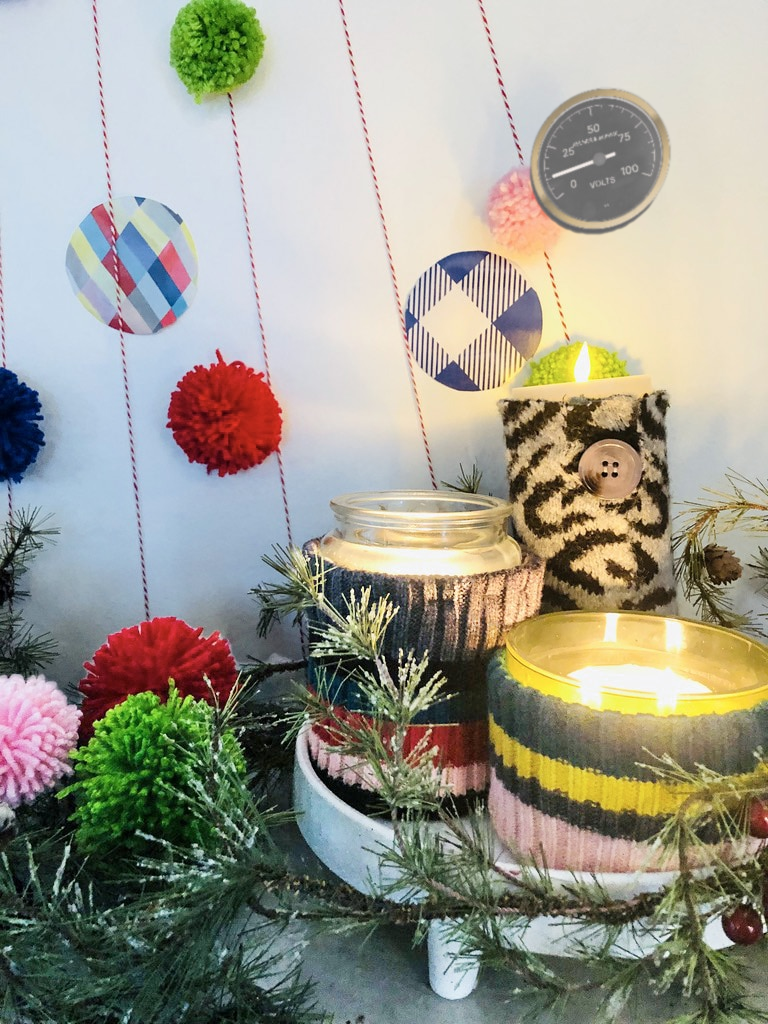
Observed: 10 V
